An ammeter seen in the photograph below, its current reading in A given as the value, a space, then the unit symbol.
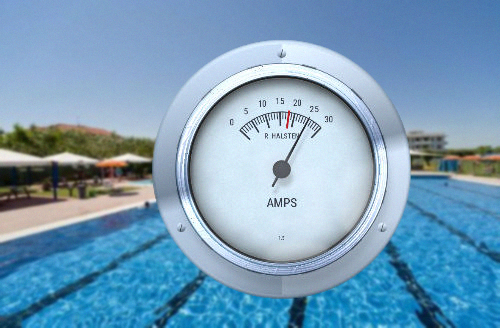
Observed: 25 A
